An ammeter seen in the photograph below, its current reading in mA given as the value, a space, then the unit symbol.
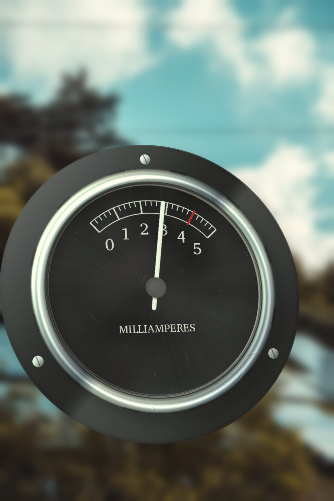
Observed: 2.8 mA
